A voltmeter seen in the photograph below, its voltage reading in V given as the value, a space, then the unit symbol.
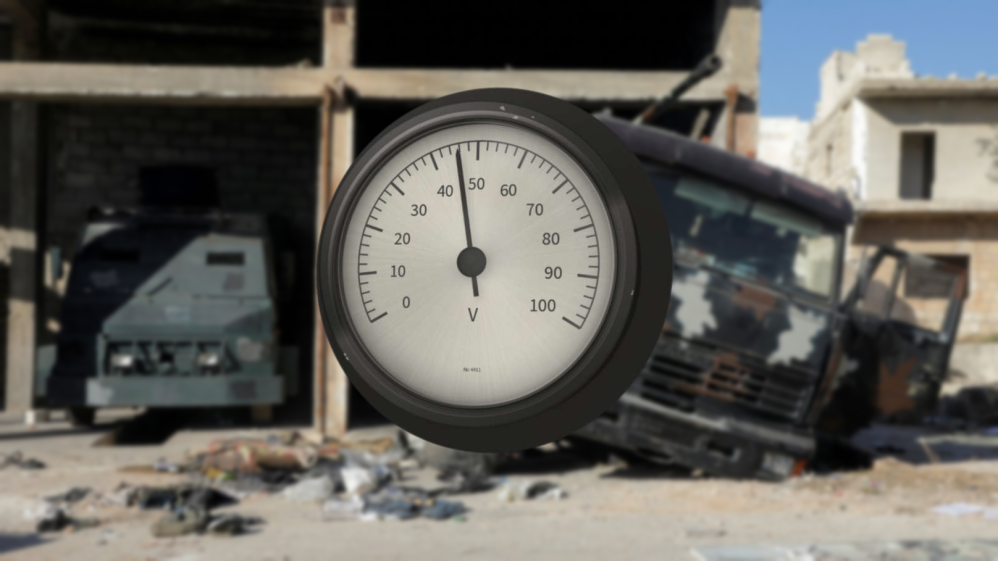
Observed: 46 V
